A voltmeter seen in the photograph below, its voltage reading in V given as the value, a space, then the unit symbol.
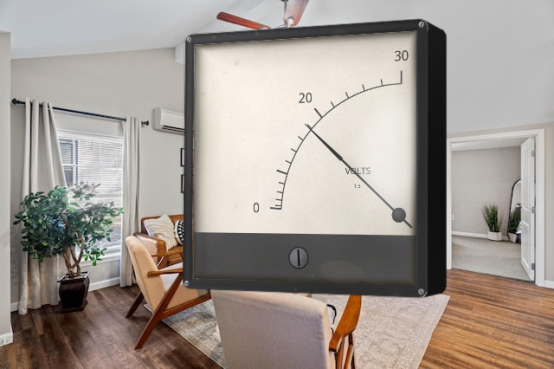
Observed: 18 V
